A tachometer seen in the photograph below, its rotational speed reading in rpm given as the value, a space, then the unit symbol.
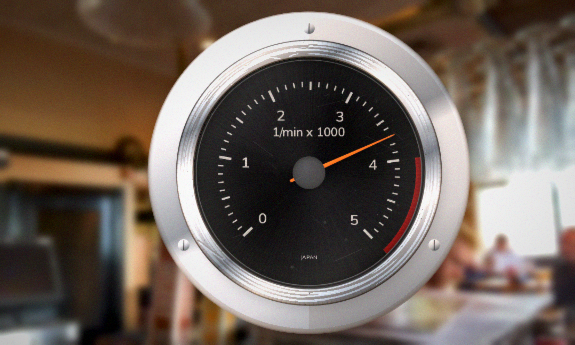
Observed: 3700 rpm
